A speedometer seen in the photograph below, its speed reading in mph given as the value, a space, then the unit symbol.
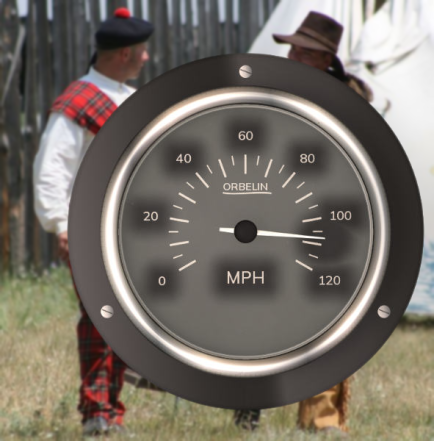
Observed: 107.5 mph
